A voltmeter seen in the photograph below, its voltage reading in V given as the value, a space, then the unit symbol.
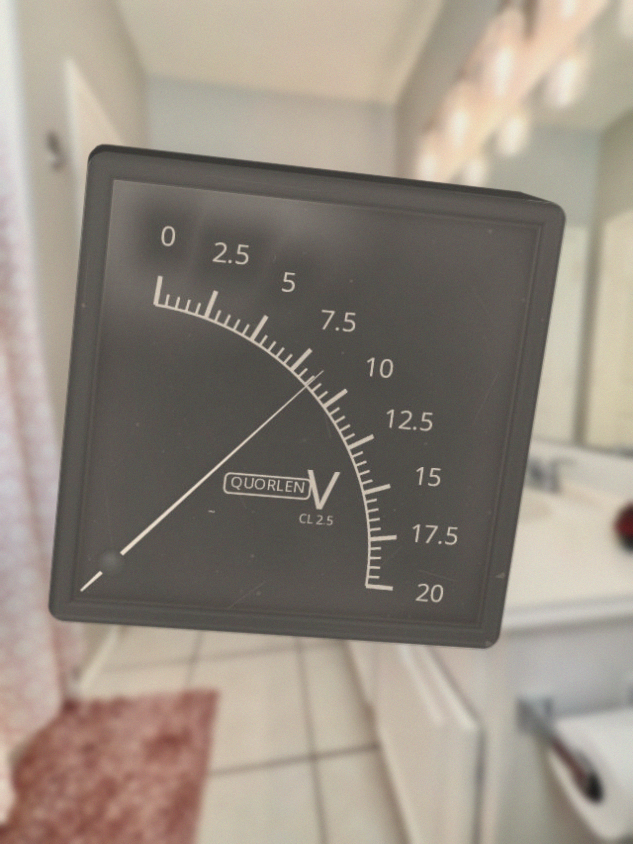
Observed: 8.5 V
